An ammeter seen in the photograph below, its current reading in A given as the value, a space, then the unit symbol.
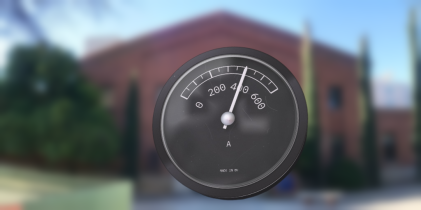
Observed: 400 A
